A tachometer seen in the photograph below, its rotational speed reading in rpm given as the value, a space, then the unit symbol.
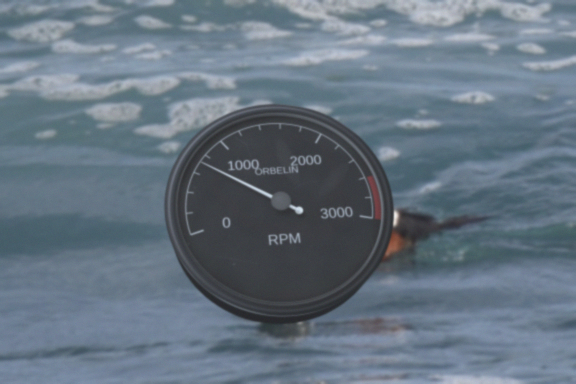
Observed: 700 rpm
